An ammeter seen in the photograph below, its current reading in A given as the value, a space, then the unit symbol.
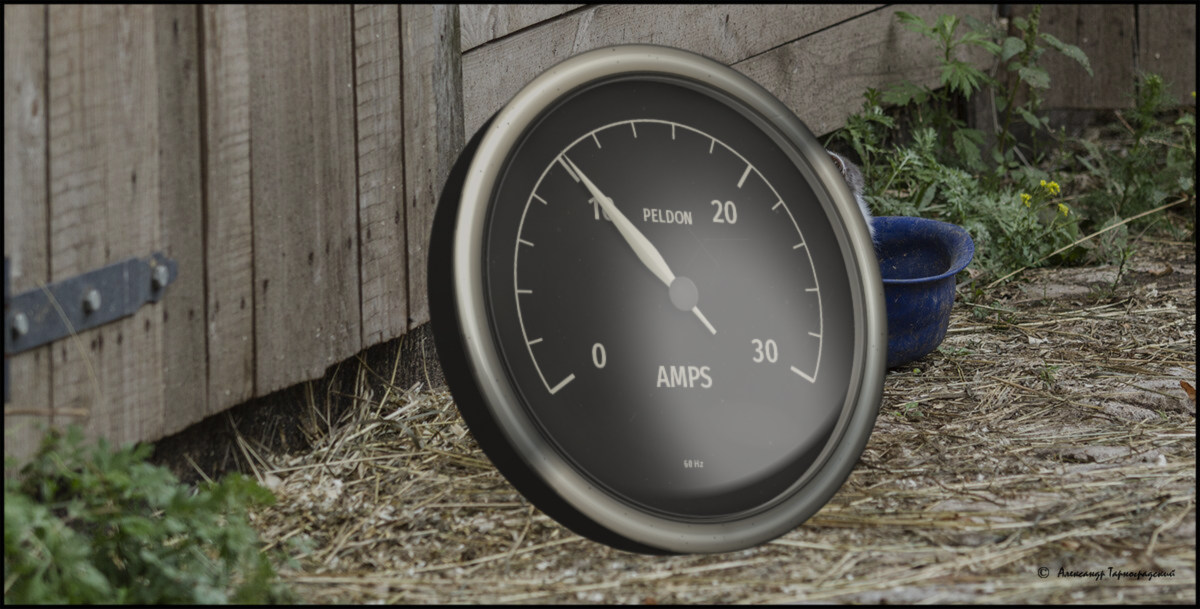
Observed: 10 A
